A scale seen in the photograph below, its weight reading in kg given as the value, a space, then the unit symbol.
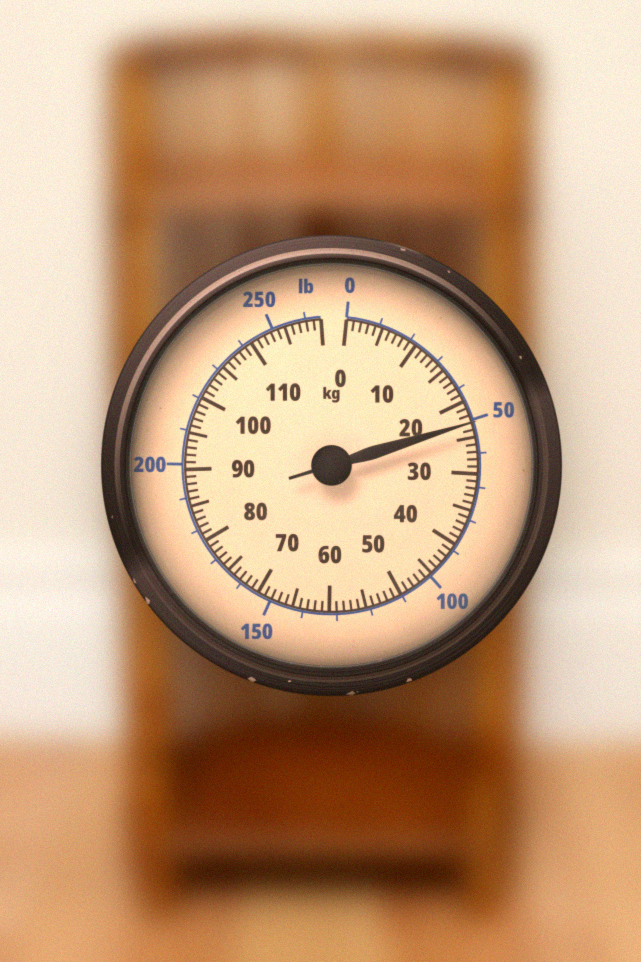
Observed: 23 kg
